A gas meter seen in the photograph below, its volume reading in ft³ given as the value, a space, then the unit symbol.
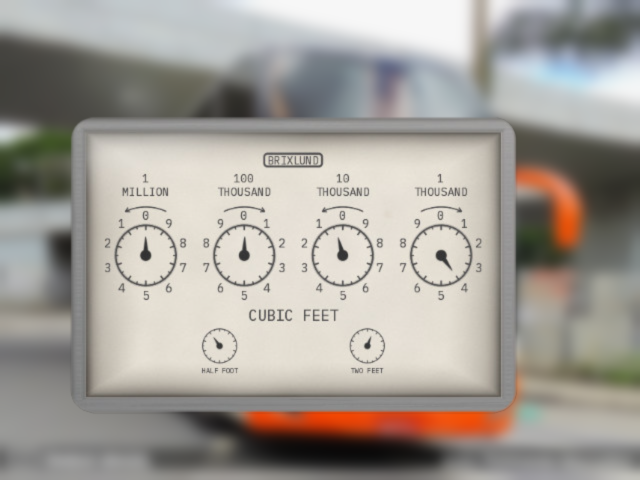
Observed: 400 ft³
